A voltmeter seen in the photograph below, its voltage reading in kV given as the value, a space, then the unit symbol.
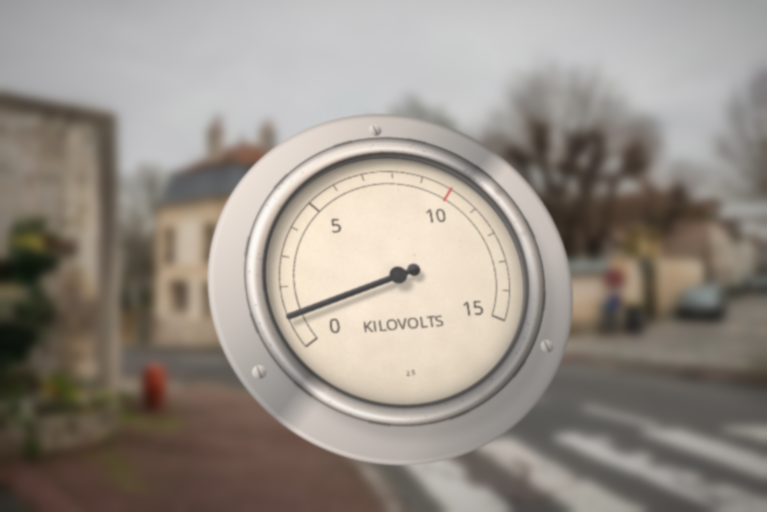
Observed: 1 kV
